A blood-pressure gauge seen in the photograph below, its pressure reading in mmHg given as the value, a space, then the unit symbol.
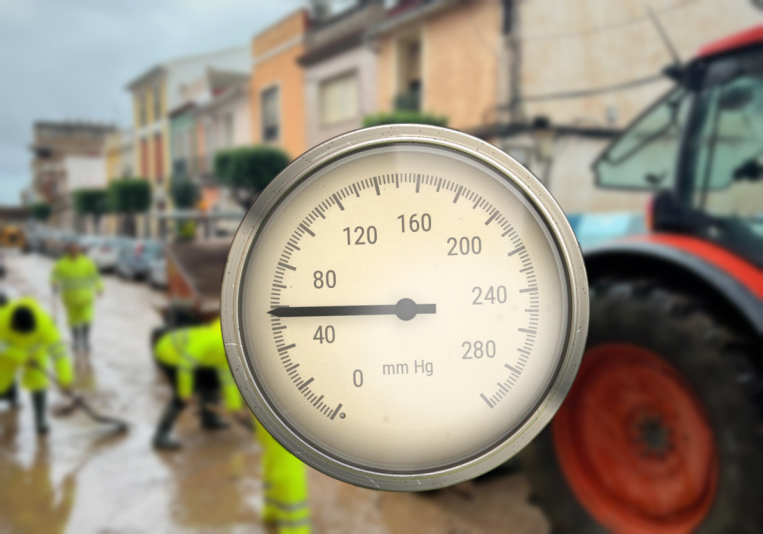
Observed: 58 mmHg
